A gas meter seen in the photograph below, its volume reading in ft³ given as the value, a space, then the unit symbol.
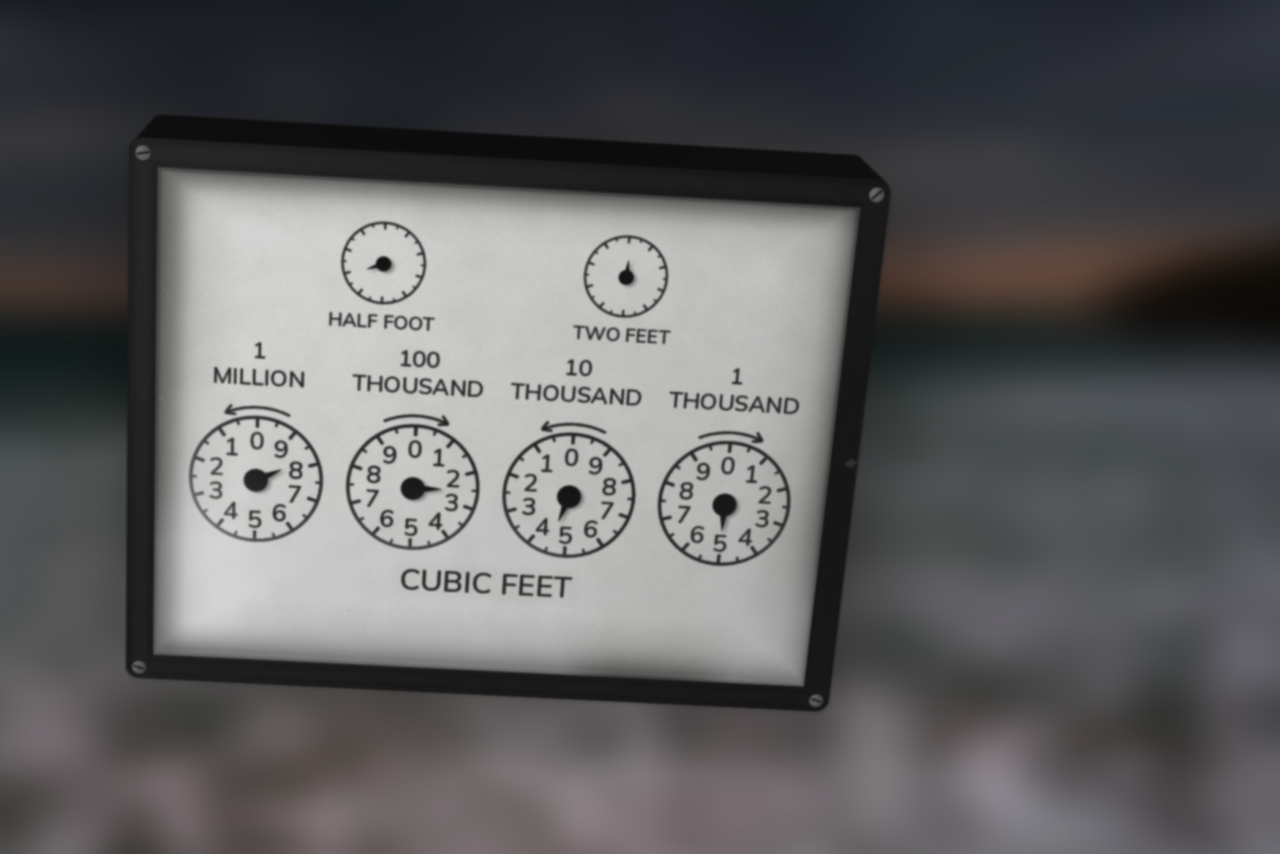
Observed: 824500 ft³
